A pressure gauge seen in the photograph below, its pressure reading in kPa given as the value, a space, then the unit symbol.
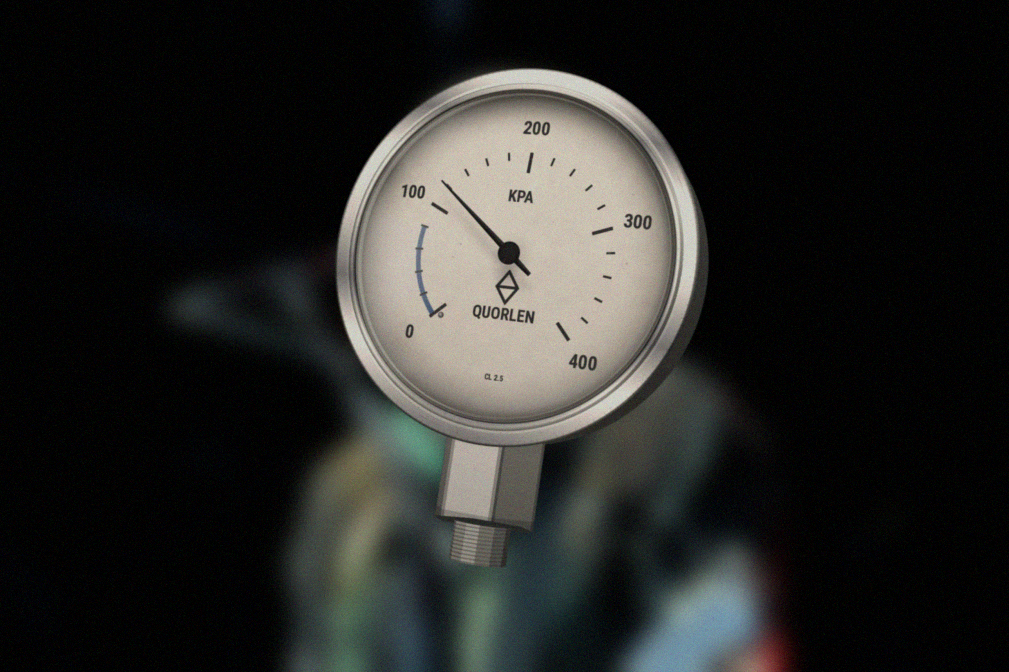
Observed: 120 kPa
